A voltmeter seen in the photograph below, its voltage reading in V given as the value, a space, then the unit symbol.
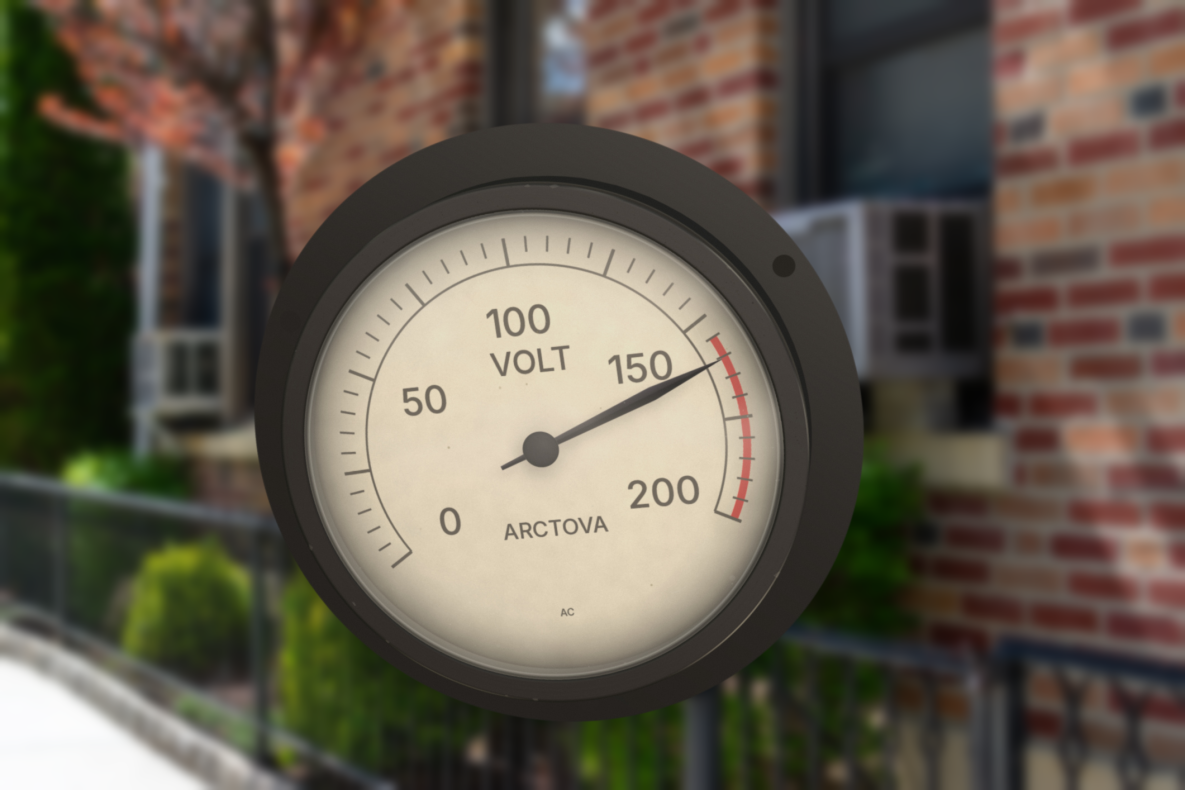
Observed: 160 V
